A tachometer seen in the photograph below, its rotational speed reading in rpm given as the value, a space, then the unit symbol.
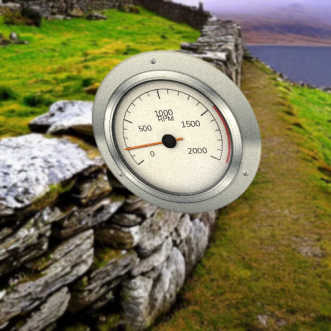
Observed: 200 rpm
